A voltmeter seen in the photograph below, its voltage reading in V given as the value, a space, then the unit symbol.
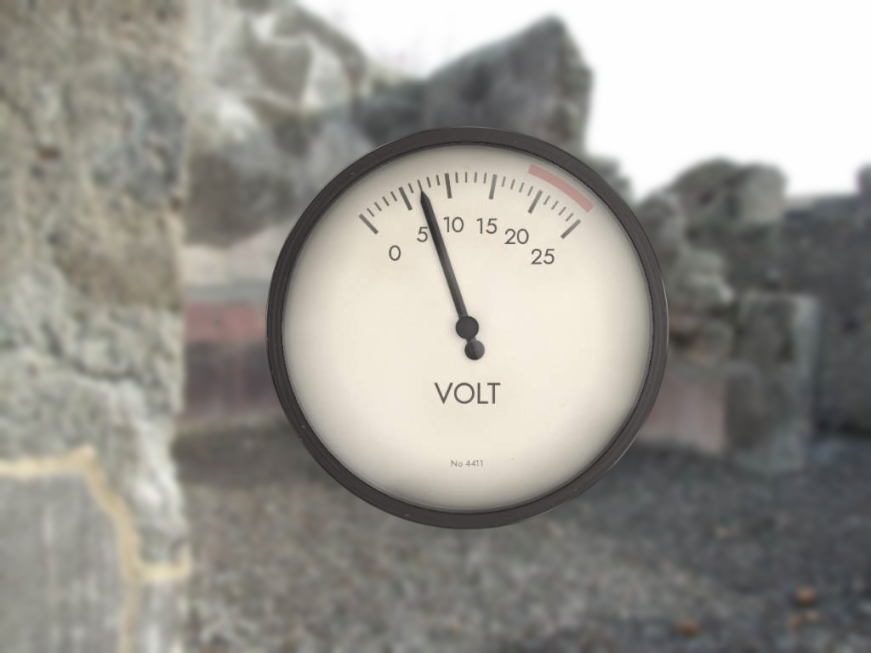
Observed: 7 V
